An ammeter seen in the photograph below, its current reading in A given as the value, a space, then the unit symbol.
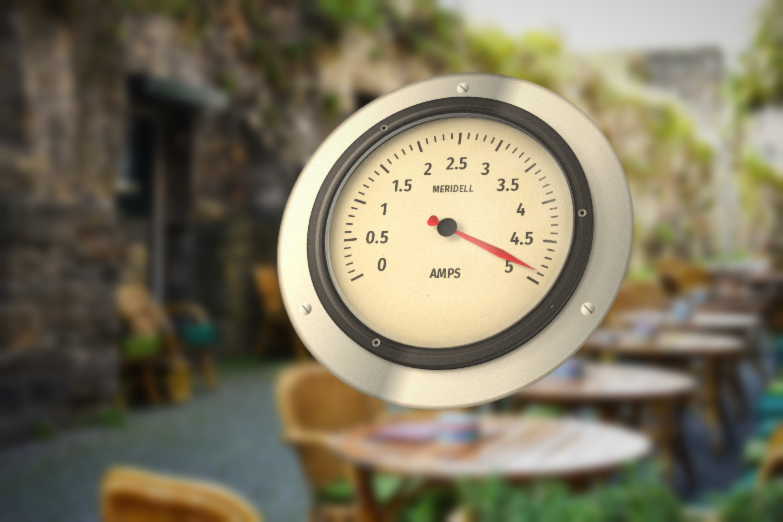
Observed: 4.9 A
